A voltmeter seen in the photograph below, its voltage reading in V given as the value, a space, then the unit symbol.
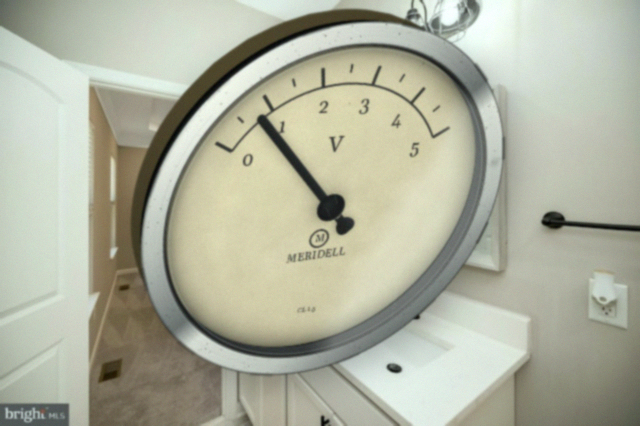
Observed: 0.75 V
